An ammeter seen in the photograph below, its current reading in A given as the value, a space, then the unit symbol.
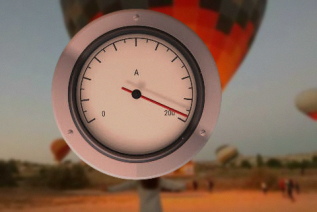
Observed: 195 A
